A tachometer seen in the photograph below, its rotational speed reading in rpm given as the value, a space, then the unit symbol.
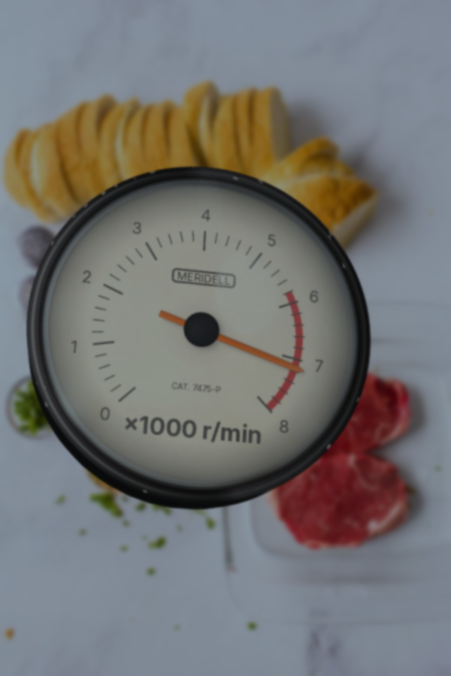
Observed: 7200 rpm
